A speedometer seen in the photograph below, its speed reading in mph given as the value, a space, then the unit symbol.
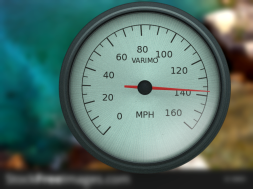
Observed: 137.5 mph
